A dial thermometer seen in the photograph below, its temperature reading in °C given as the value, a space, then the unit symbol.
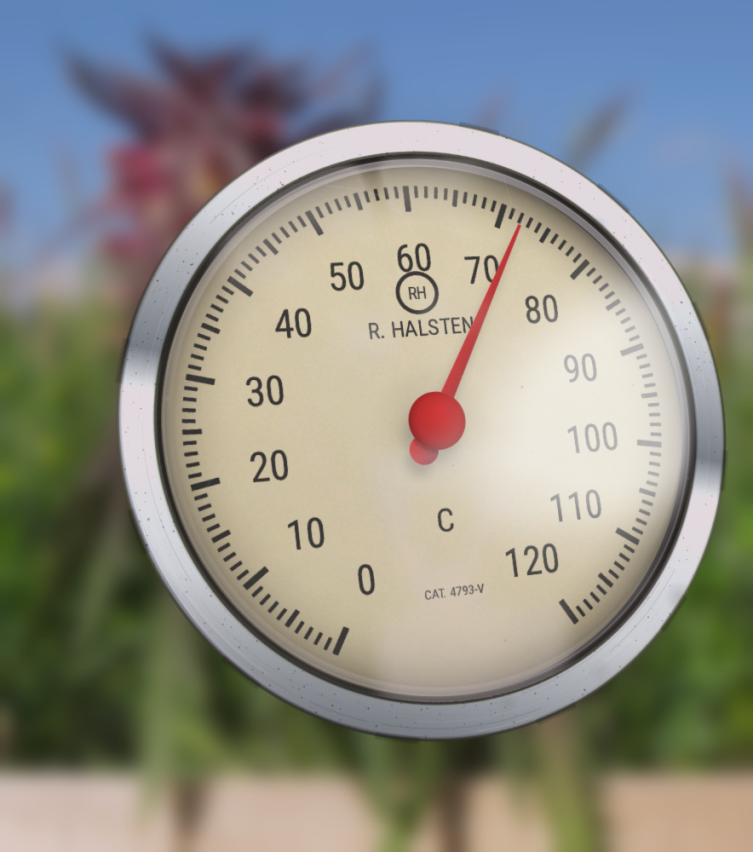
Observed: 72 °C
